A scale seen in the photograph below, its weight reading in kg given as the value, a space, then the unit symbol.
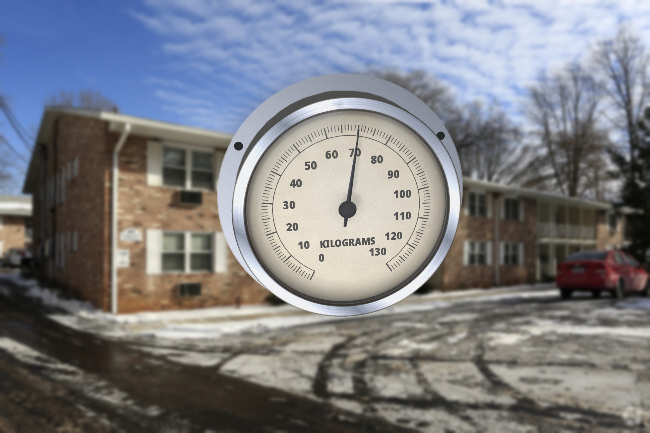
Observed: 70 kg
